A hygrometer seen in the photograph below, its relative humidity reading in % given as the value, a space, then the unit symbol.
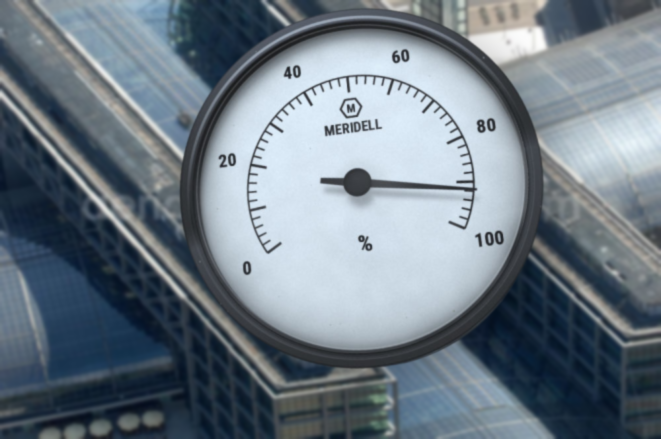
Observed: 92 %
